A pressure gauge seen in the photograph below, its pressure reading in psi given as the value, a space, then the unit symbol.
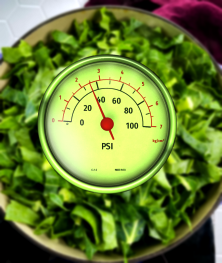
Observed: 35 psi
